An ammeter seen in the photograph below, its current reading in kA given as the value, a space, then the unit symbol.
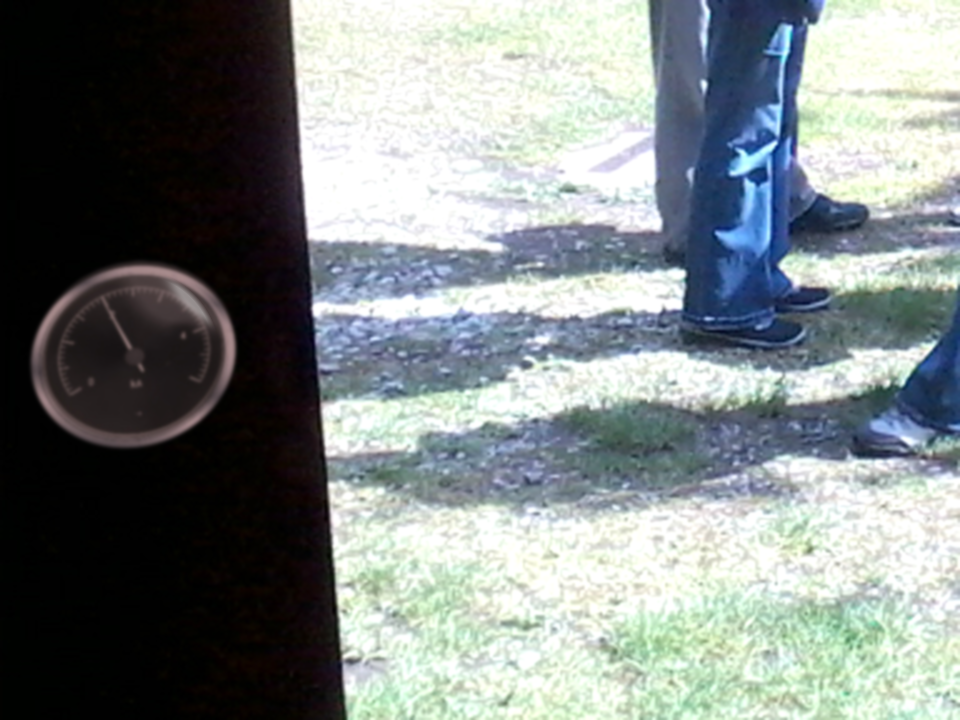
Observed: 2 kA
